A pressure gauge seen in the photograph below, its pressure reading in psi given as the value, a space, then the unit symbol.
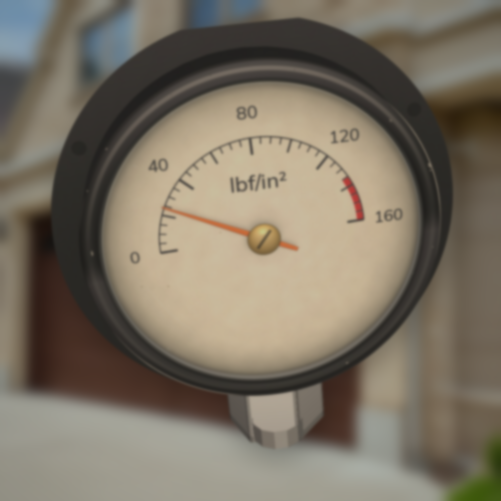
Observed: 25 psi
